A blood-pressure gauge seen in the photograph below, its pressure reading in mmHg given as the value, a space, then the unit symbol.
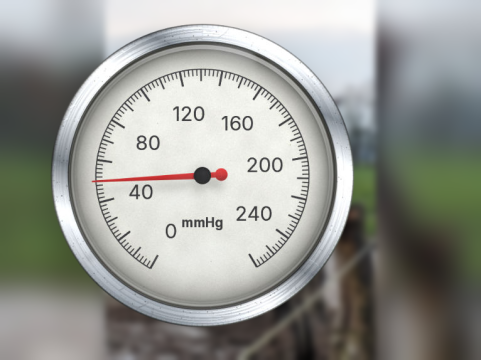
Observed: 50 mmHg
